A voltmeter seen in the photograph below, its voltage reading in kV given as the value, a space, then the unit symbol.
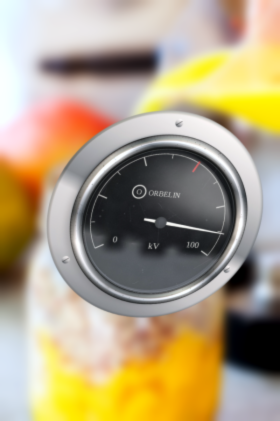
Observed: 90 kV
